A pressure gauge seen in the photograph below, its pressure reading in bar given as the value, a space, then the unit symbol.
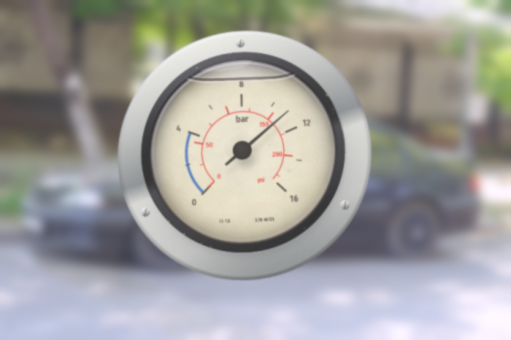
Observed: 11 bar
